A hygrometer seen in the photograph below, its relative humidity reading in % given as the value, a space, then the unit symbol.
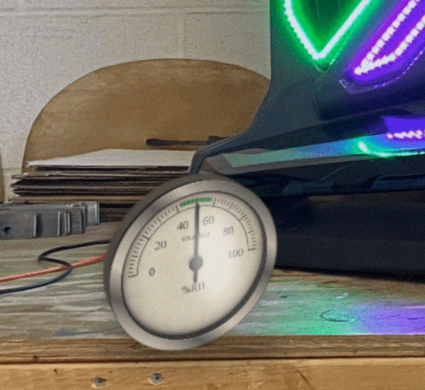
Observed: 50 %
